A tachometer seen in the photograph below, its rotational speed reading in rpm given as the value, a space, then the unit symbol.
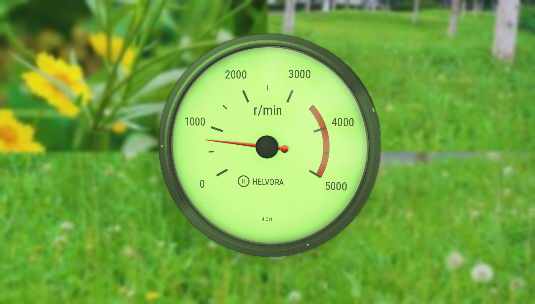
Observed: 750 rpm
